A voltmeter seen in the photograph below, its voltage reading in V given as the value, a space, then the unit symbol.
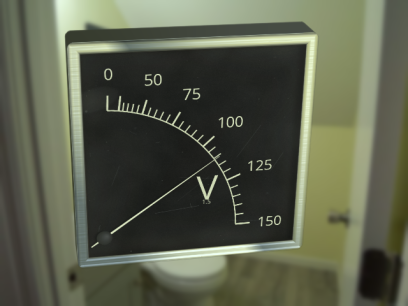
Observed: 110 V
